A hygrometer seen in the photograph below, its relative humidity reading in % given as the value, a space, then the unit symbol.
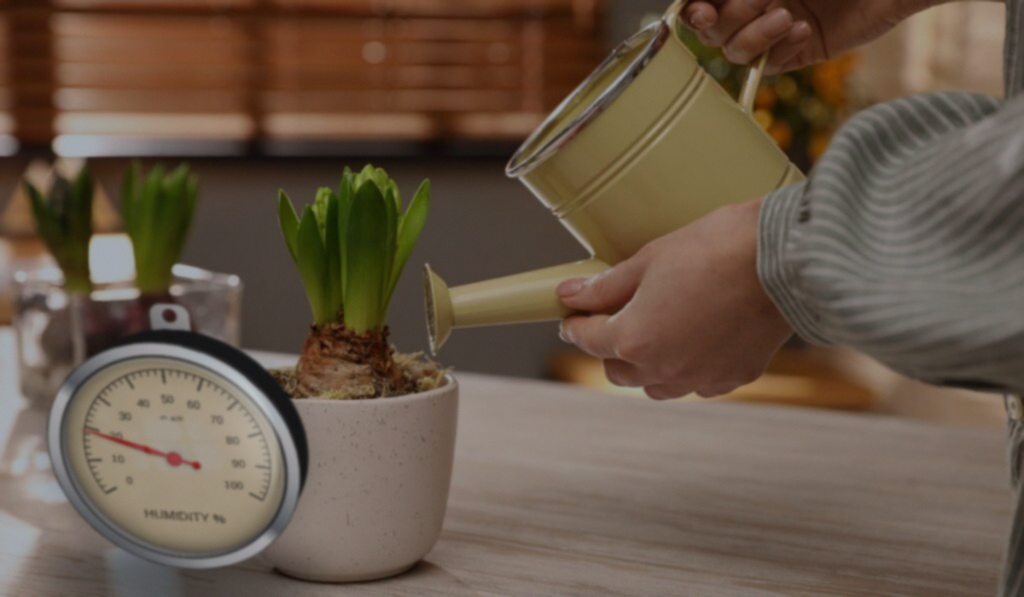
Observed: 20 %
